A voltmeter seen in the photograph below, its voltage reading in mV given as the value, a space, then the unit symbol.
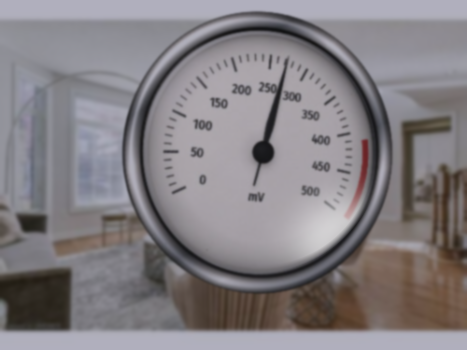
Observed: 270 mV
